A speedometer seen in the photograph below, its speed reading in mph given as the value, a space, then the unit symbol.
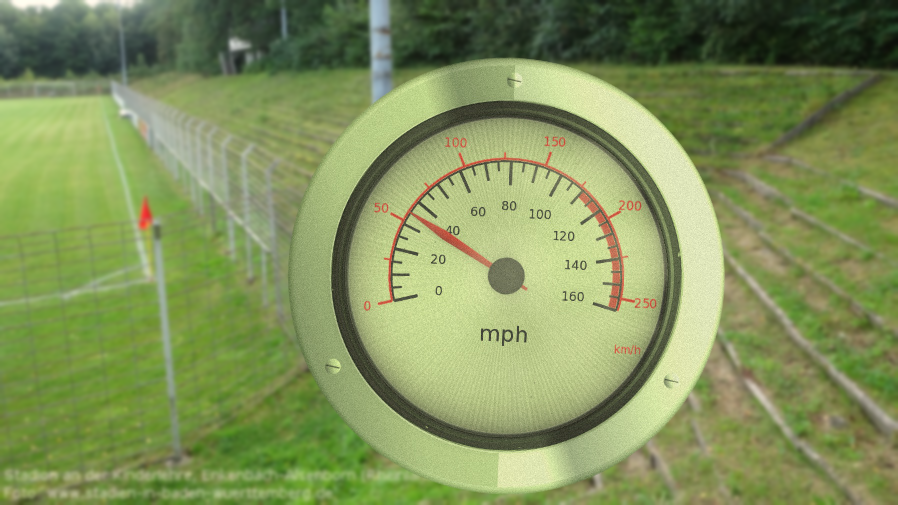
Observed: 35 mph
